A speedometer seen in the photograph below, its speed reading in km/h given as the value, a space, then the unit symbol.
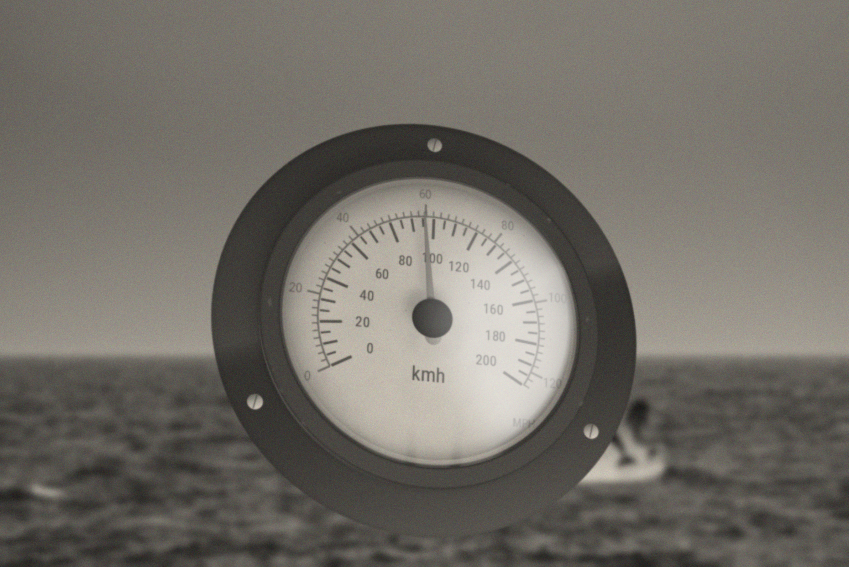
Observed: 95 km/h
